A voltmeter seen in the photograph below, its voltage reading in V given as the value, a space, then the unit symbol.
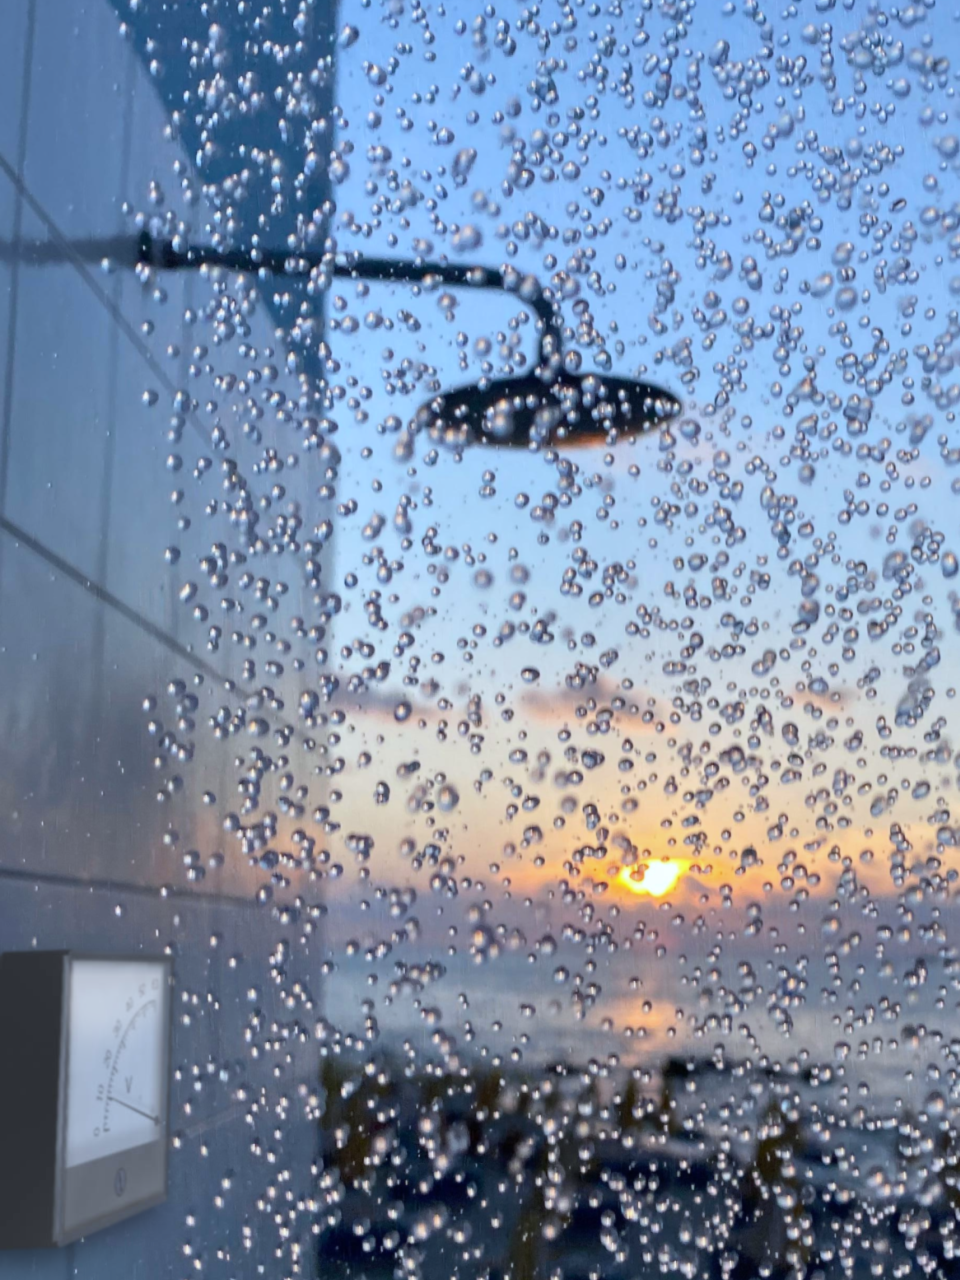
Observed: 10 V
